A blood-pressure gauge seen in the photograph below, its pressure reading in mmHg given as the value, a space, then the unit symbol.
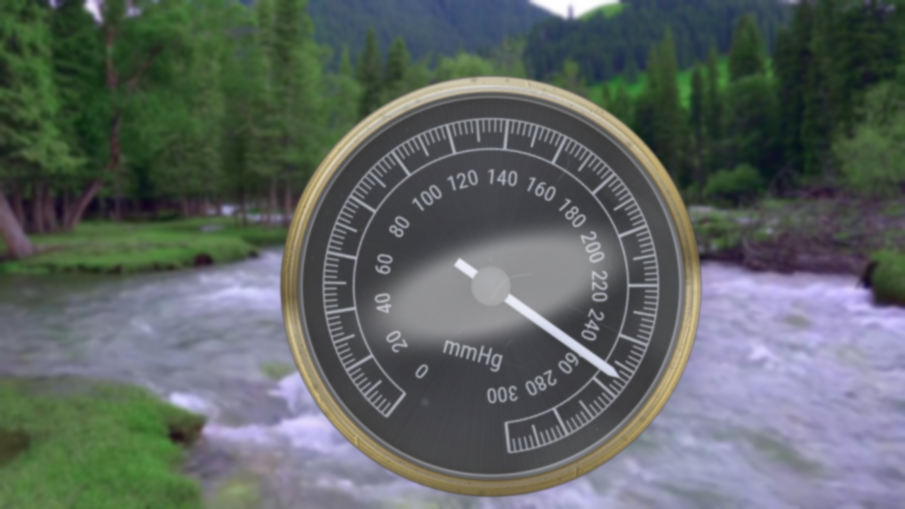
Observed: 254 mmHg
